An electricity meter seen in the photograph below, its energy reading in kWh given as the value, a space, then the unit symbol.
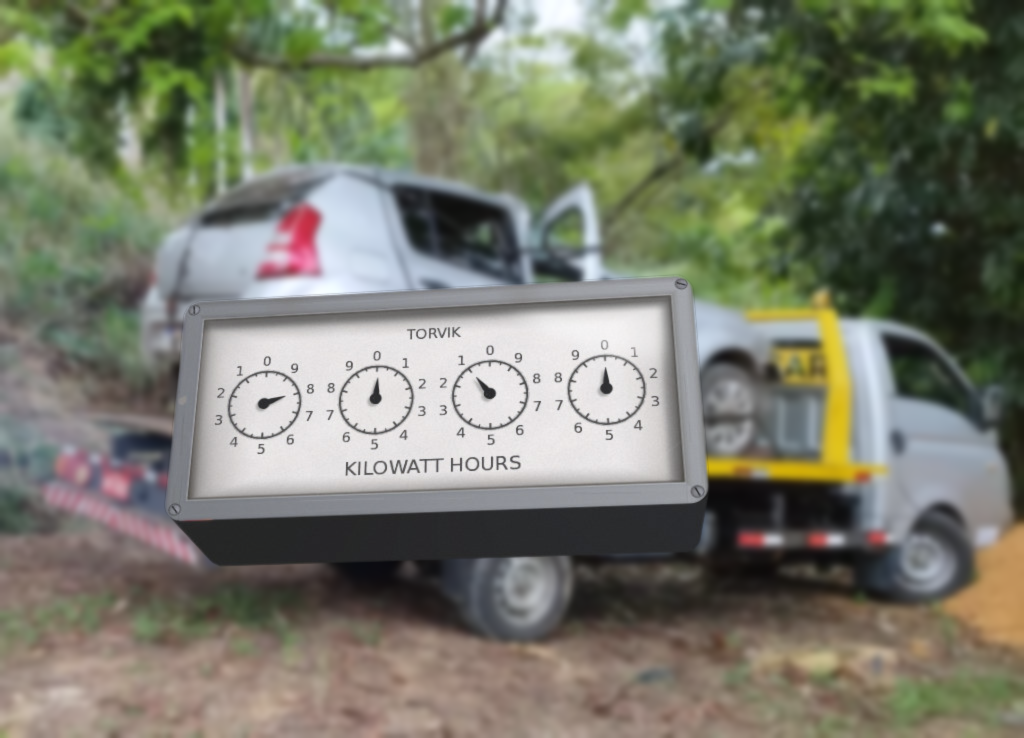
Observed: 8010 kWh
